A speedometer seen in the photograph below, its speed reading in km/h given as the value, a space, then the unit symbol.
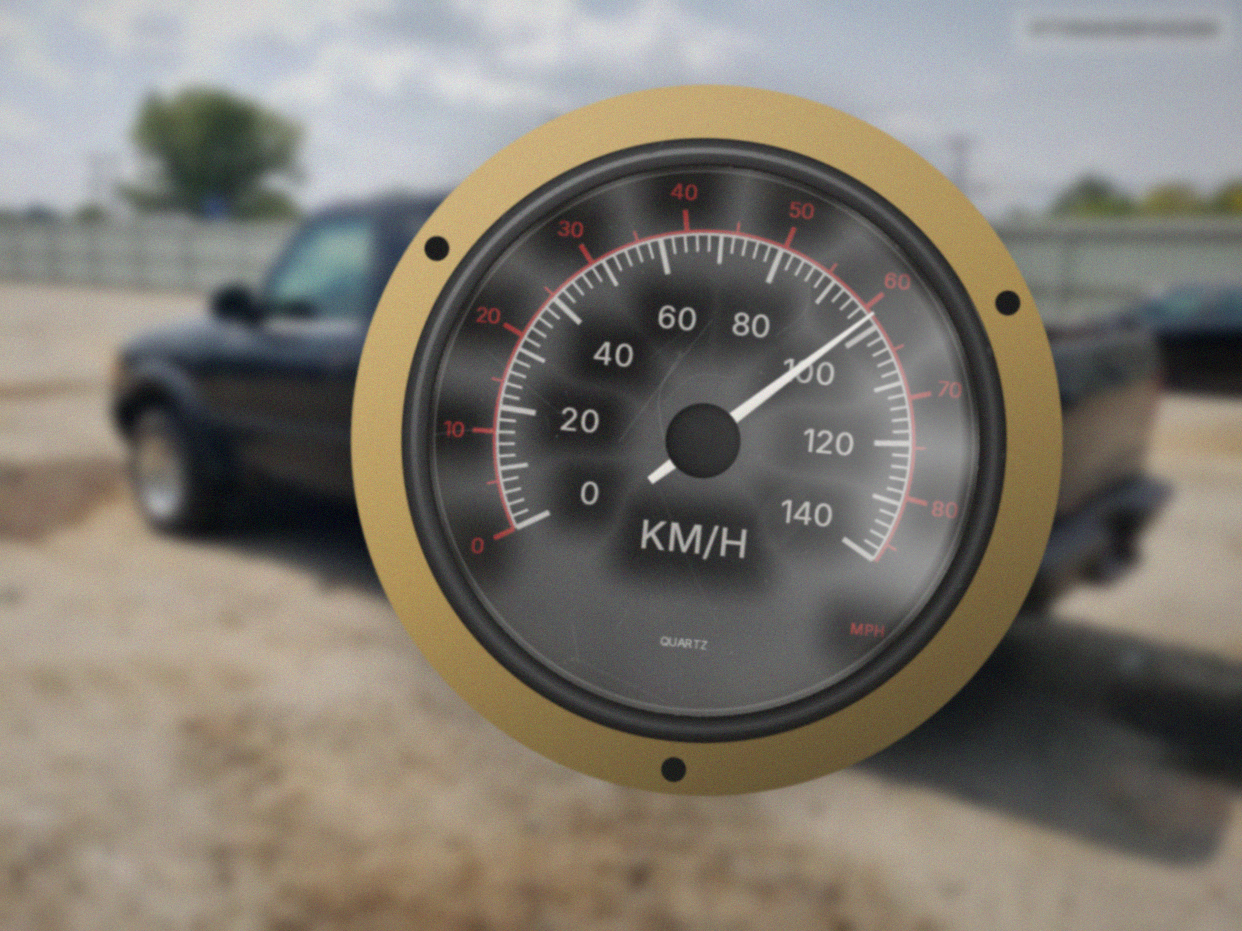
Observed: 98 km/h
